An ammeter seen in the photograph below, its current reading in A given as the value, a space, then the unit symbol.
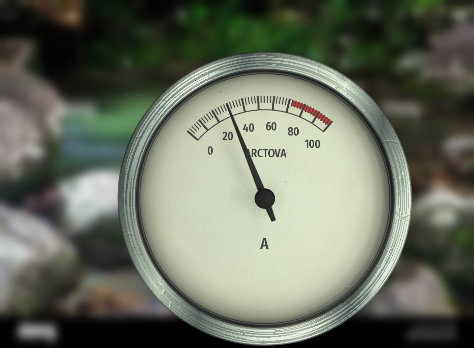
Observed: 30 A
